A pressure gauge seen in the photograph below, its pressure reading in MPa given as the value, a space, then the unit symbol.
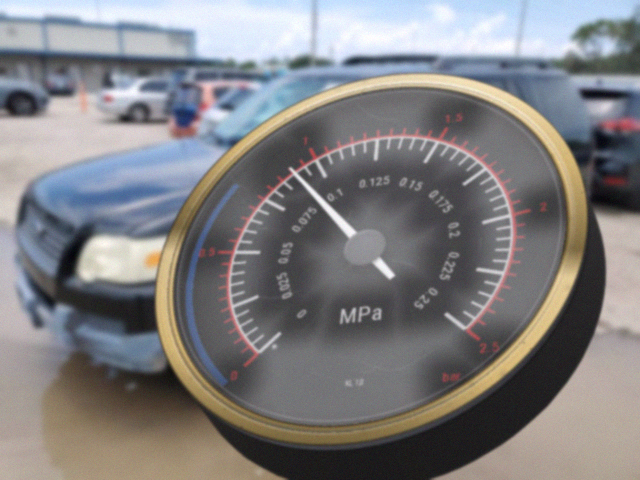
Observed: 0.09 MPa
